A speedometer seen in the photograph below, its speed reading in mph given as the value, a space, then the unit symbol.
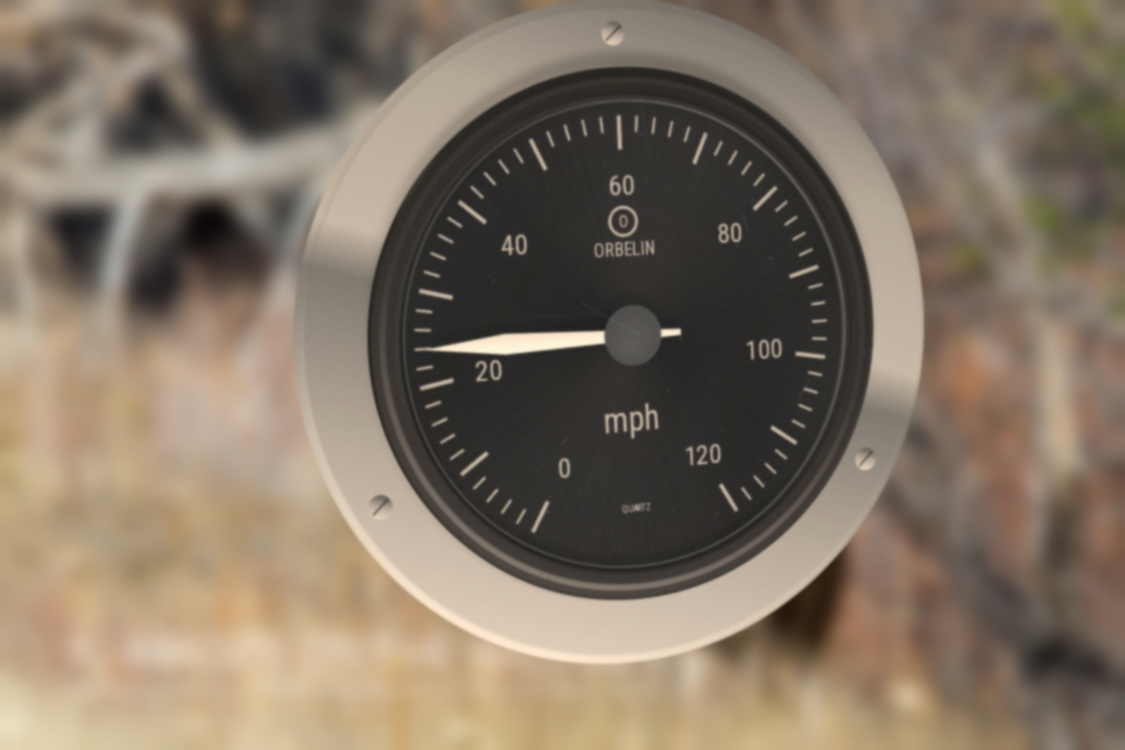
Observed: 24 mph
